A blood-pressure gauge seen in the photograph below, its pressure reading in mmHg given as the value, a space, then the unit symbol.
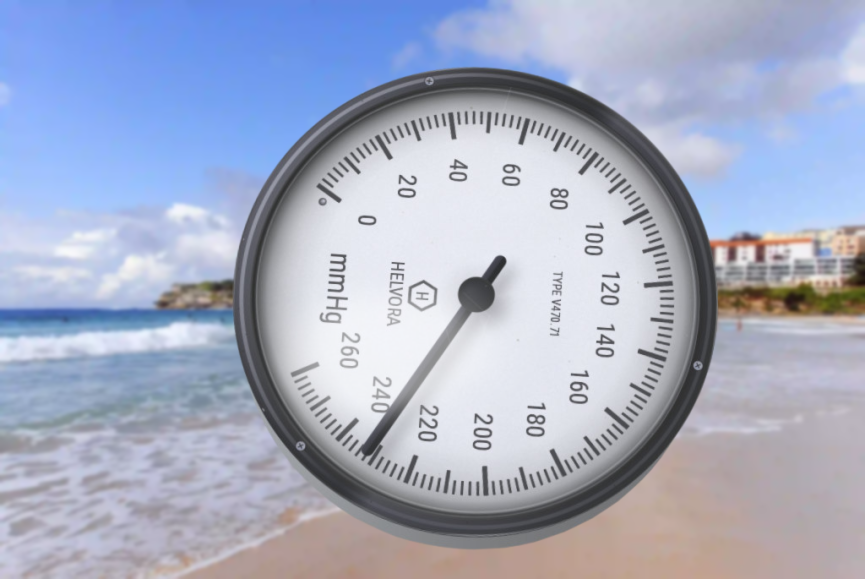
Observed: 232 mmHg
